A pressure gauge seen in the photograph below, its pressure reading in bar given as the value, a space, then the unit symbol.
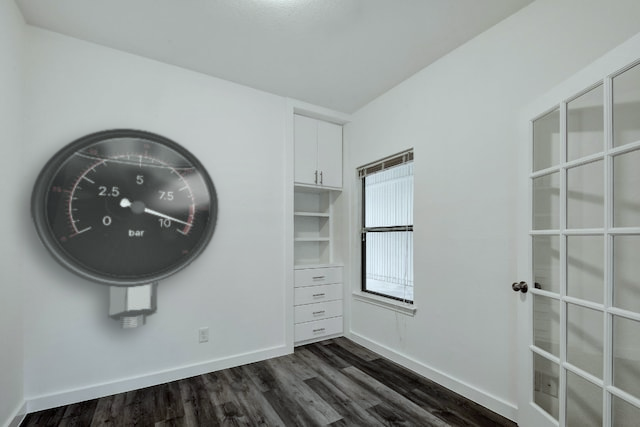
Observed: 9.5 bar
